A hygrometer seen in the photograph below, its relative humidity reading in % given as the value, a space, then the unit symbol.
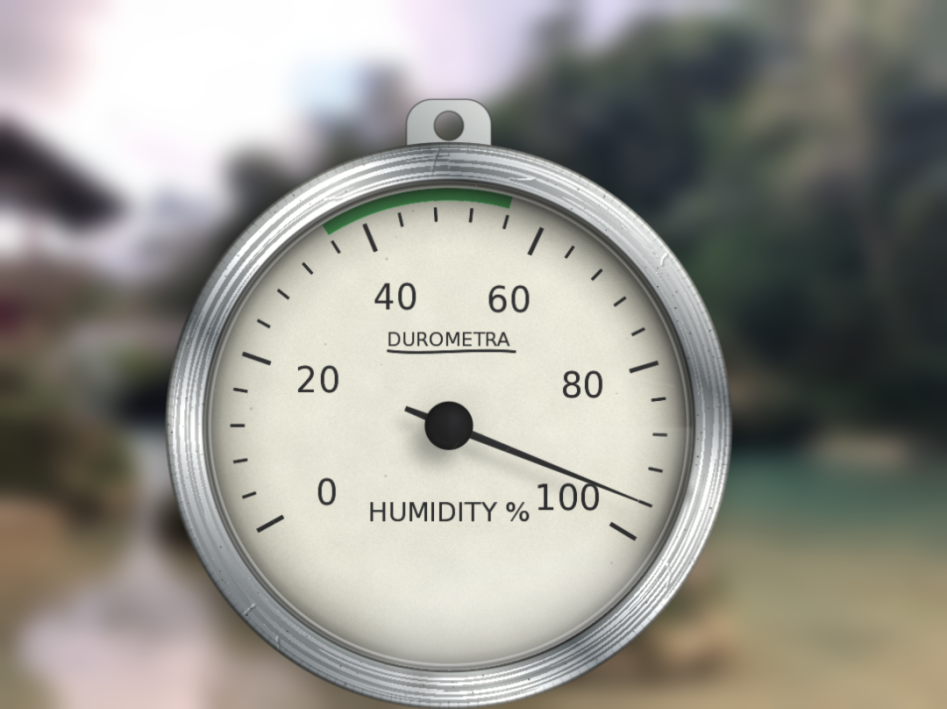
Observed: 96 %
